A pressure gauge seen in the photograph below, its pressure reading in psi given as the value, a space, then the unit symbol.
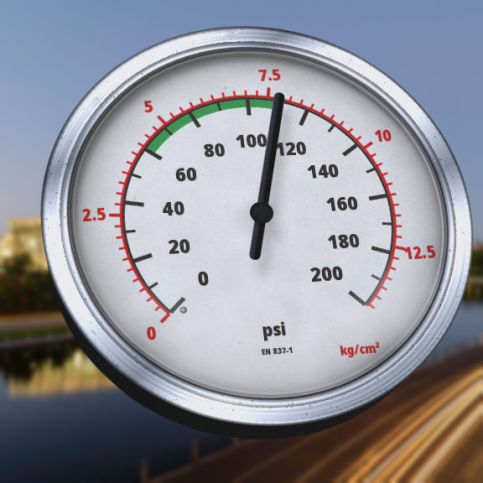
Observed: 110 psi
